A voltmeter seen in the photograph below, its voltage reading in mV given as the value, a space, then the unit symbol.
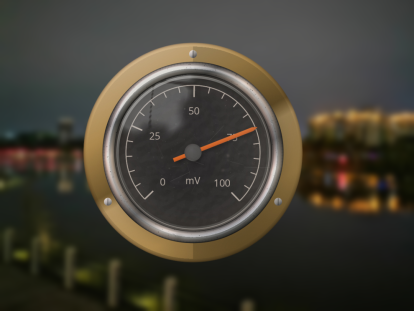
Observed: 75 mV
